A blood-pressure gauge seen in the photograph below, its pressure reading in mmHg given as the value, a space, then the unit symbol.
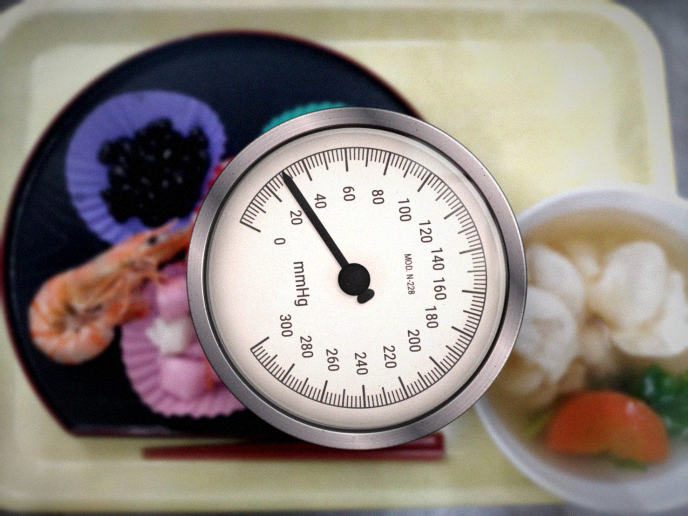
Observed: 30 mmHg
